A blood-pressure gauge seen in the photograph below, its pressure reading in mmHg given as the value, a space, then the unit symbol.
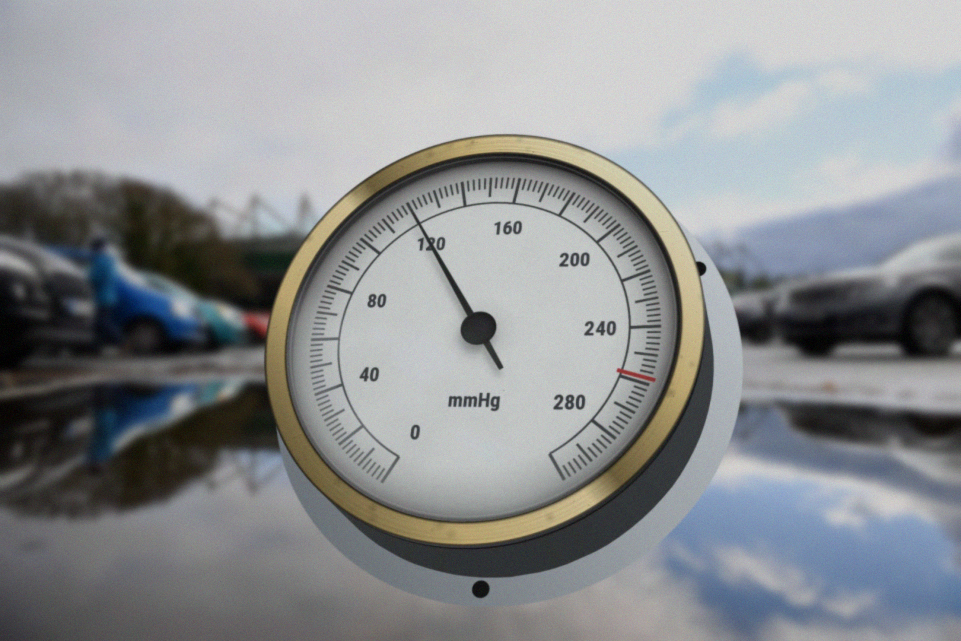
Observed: 120 mmHg
